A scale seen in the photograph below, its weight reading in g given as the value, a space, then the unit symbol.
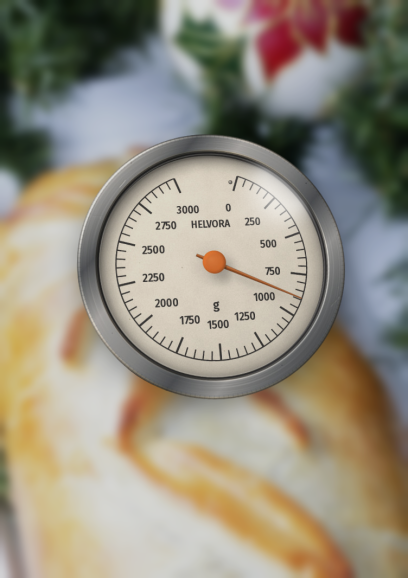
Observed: 900 g
